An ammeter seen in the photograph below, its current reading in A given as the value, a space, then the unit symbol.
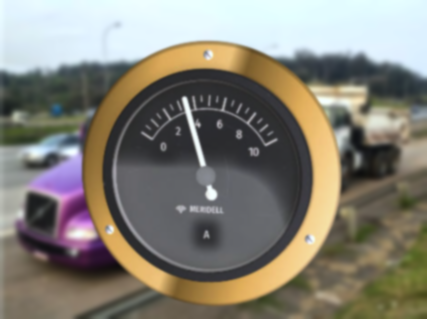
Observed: 3.5 A
